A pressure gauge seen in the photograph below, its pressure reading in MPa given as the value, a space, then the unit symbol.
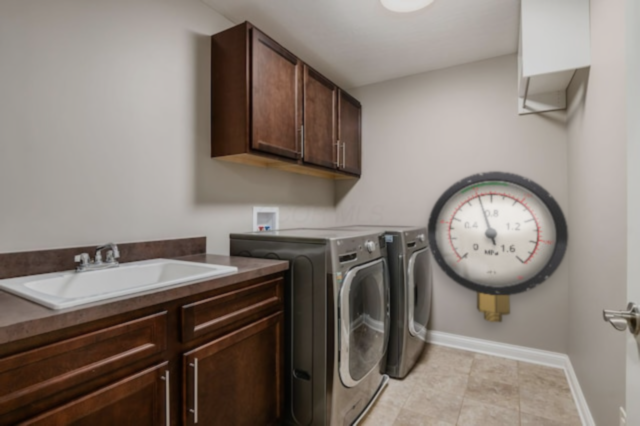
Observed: 0.7 MPa
